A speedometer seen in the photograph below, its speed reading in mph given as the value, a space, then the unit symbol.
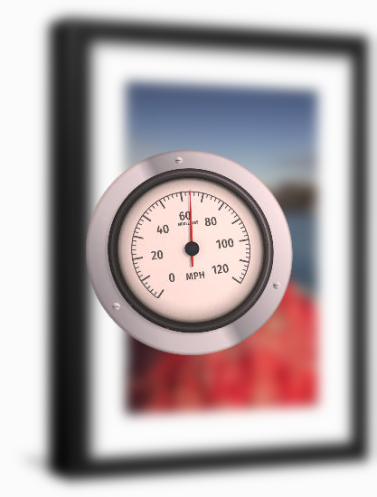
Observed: 64 mph
